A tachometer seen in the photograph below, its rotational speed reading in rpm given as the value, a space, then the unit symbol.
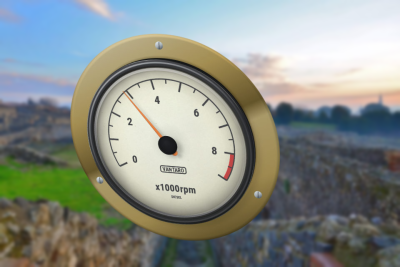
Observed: 3000 rpm
